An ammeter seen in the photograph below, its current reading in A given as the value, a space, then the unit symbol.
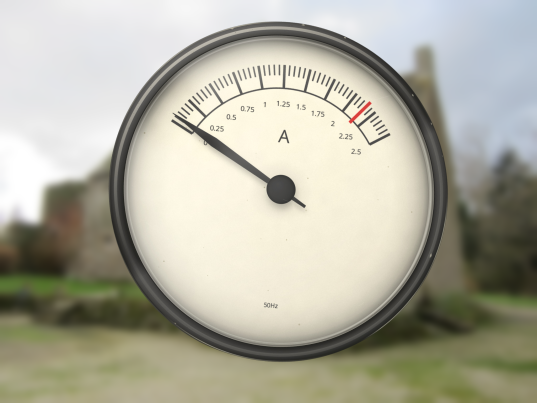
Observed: 0.05 A
